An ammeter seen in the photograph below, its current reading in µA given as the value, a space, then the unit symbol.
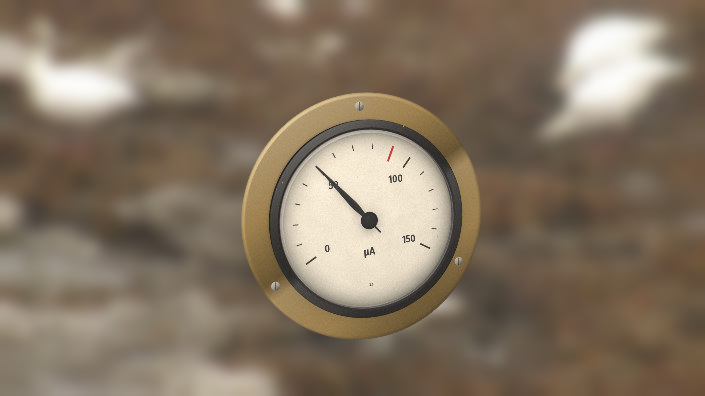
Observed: 50 µA
